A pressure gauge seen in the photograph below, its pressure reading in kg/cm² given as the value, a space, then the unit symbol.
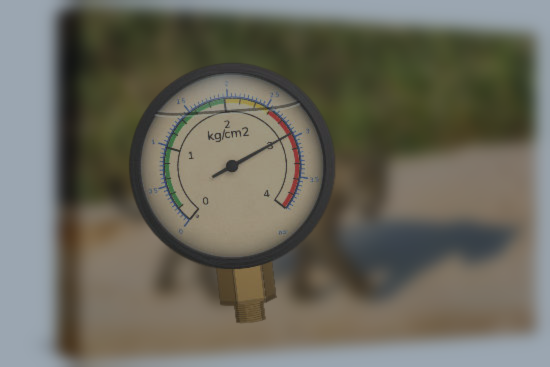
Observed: 3 kg/cm²
